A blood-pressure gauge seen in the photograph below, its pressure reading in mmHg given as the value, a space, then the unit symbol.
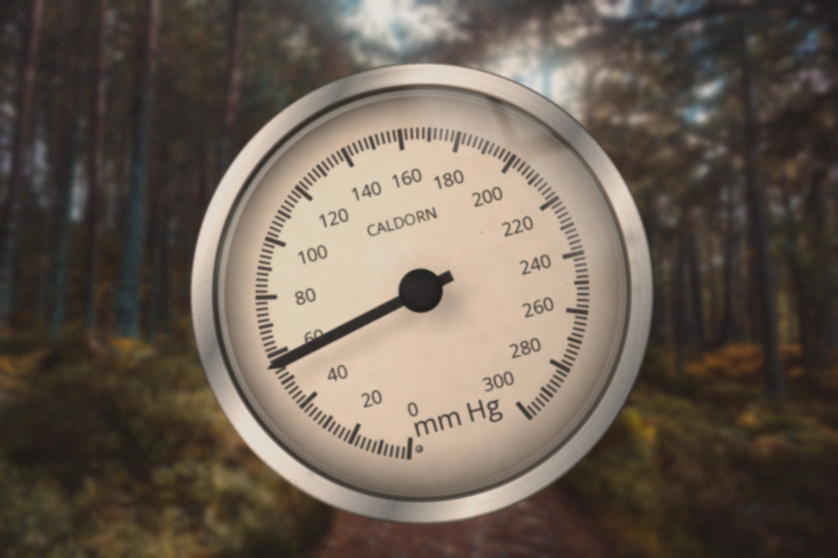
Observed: 56 mmHg
